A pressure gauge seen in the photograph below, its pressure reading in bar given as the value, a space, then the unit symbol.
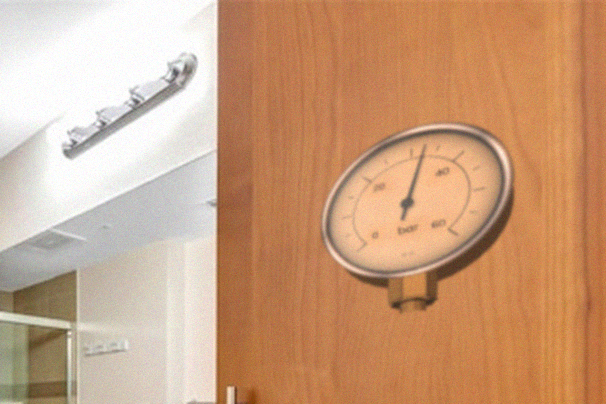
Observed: 32.5 bar
